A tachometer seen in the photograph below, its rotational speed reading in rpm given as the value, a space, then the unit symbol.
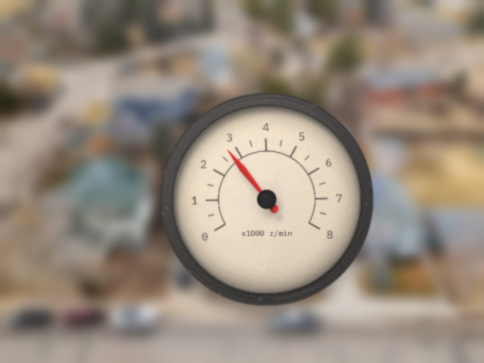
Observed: 2750 rpm
